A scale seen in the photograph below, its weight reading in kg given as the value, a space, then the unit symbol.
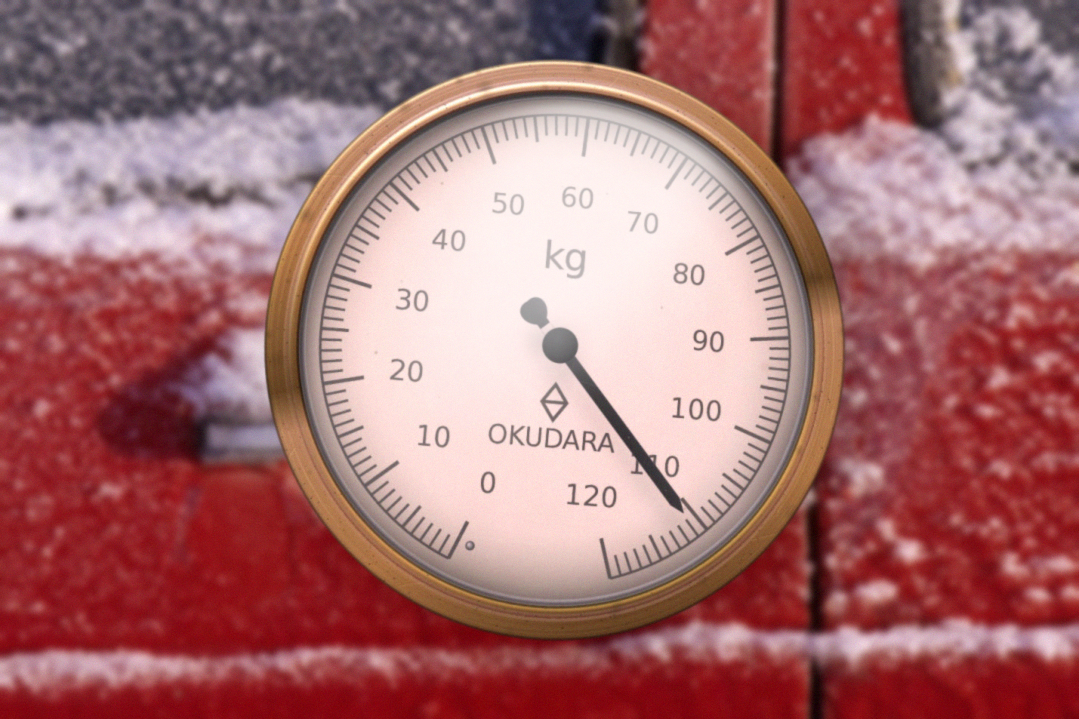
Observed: 111 kg
